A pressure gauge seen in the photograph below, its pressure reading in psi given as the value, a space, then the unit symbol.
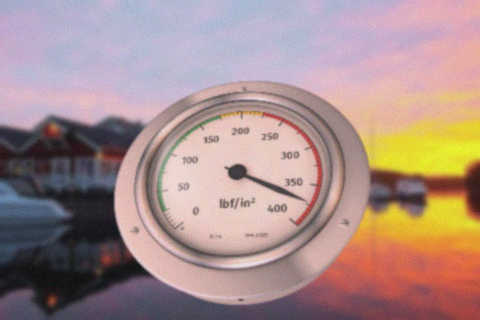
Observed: 375 psi
